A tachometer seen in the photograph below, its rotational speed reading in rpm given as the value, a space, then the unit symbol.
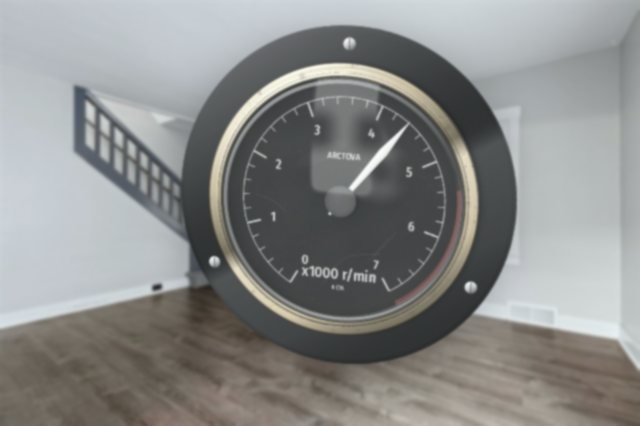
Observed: 4400 rpm
